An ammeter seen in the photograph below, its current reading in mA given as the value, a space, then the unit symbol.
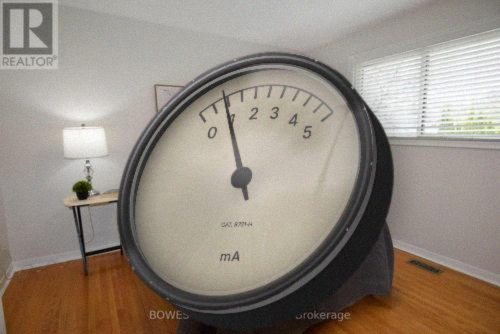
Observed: 1 mA
